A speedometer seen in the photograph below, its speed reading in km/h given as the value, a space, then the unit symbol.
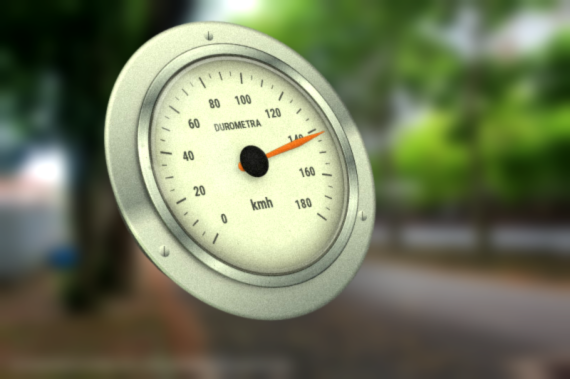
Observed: 142.5 km/h
